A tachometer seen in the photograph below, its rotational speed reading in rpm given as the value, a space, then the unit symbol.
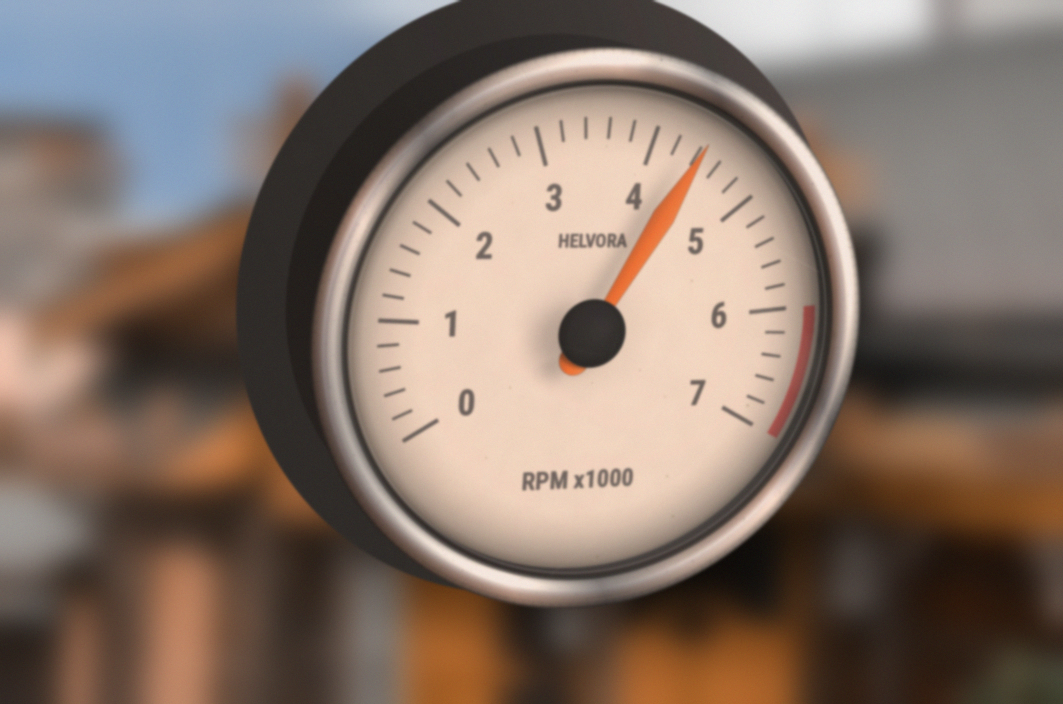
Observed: 4400 rpm
